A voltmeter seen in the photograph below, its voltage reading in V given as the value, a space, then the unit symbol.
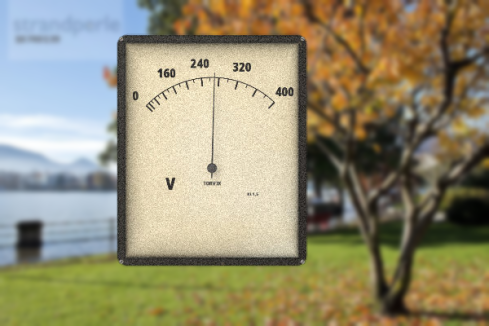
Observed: 270 V
